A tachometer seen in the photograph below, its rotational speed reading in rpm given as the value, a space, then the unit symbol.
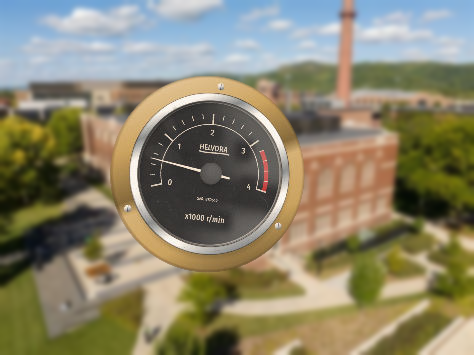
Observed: 500 rpm
